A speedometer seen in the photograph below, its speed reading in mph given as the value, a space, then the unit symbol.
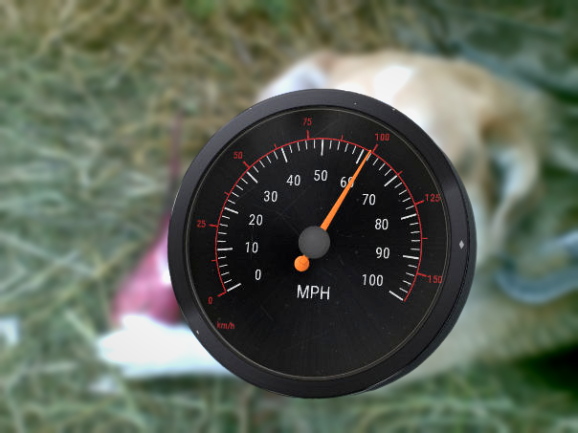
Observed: 62 mph
